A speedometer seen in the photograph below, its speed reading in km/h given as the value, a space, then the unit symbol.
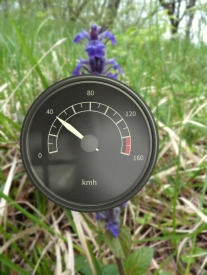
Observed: 40 km/h
